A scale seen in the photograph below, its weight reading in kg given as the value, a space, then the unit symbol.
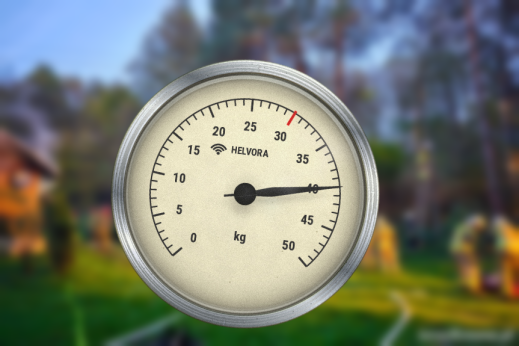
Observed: 40 kg
